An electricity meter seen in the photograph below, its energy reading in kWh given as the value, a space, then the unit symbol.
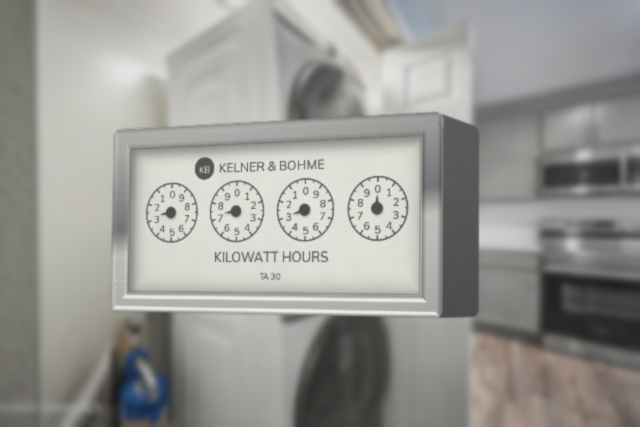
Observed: 2730 kWh
